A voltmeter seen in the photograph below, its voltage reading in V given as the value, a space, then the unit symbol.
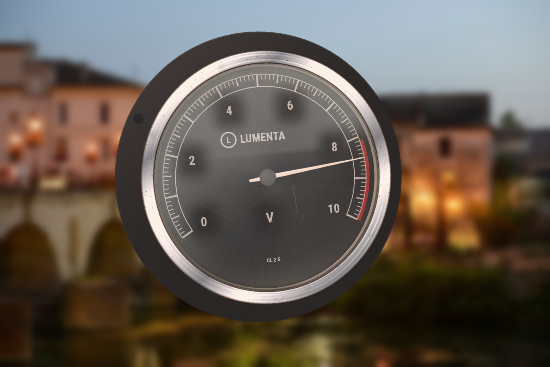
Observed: 8.5 V
